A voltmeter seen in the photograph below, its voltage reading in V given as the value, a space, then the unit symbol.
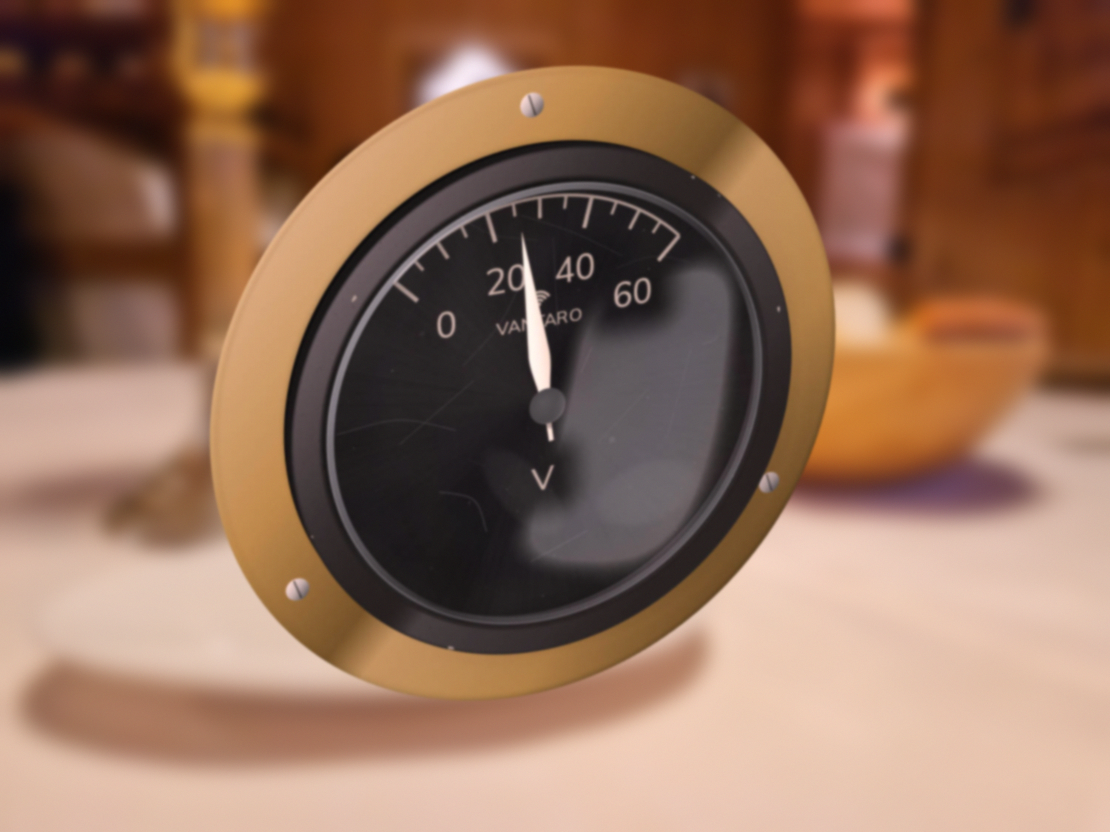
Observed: 25 V
